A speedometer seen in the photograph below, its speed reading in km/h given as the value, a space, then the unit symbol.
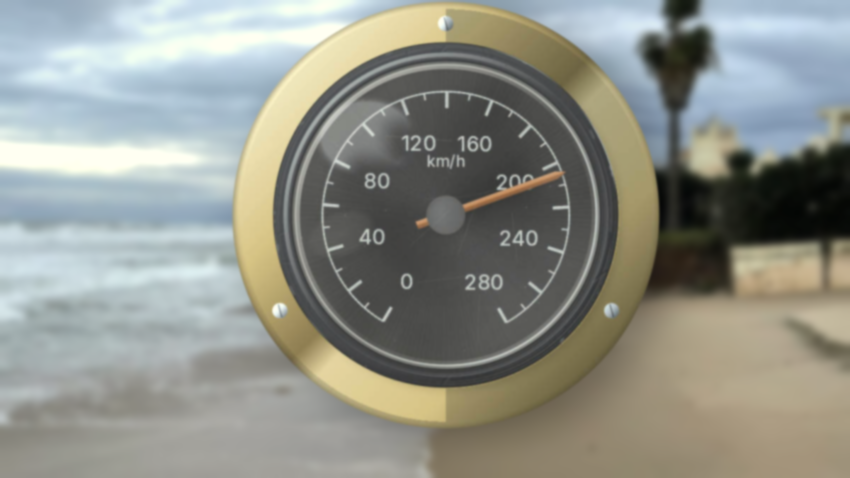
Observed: 205 km/h
